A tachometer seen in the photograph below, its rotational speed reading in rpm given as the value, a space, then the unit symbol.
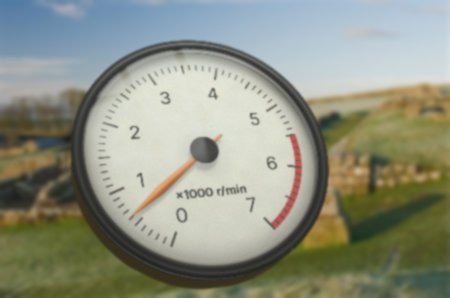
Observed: 600 rpm
